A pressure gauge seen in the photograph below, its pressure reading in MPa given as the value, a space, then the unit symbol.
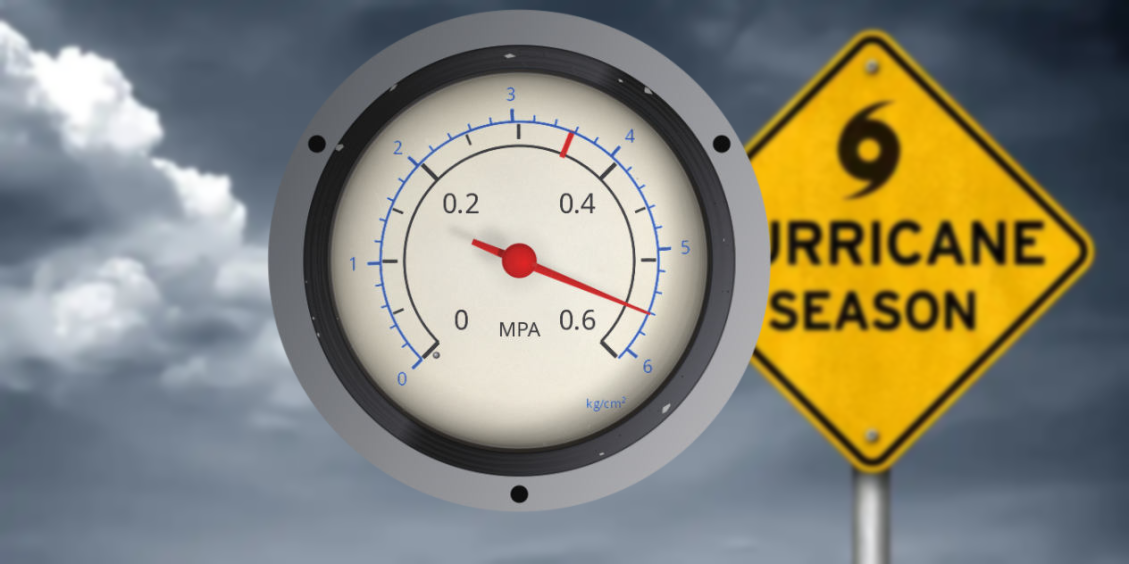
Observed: 0.55 MPa
